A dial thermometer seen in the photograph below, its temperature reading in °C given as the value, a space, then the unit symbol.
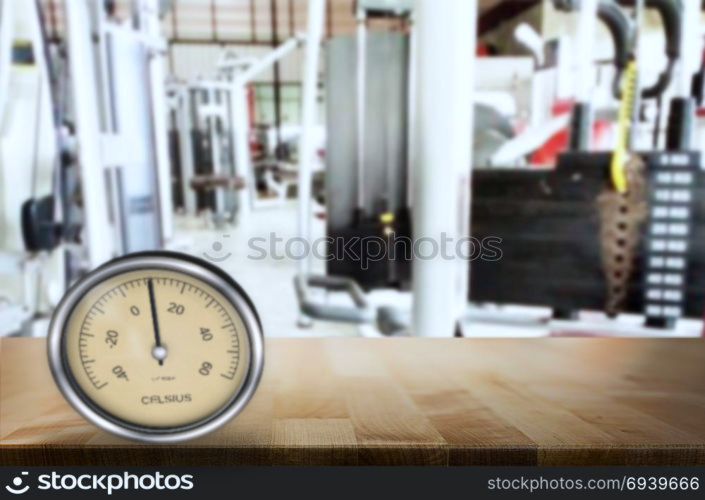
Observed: 10 °C
